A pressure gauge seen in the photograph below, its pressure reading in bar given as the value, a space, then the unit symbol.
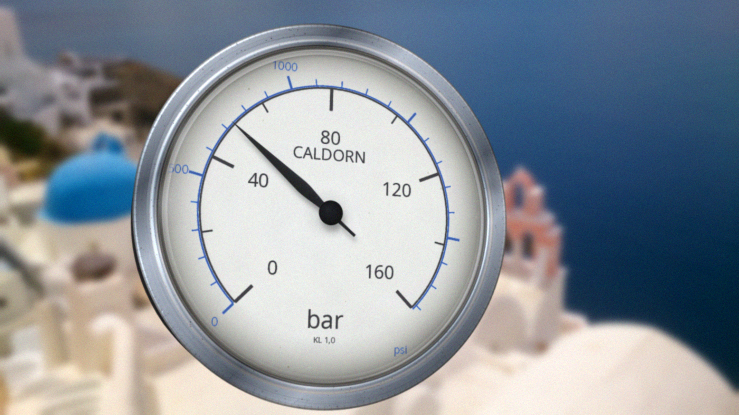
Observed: 50 bar
